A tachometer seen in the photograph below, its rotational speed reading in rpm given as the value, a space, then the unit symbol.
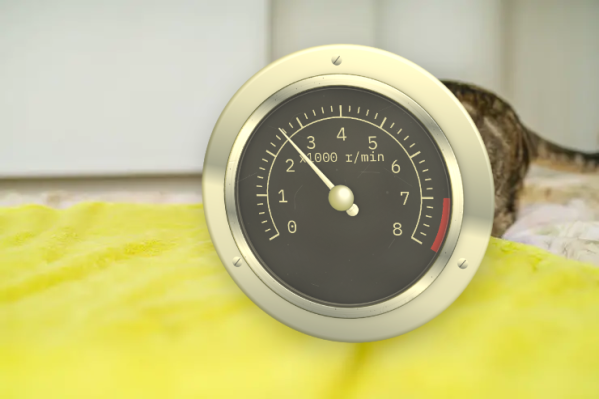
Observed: 2600 rpm
